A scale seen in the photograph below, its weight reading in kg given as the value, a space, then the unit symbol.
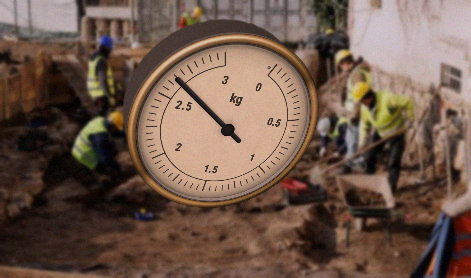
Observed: 2.65 kg
